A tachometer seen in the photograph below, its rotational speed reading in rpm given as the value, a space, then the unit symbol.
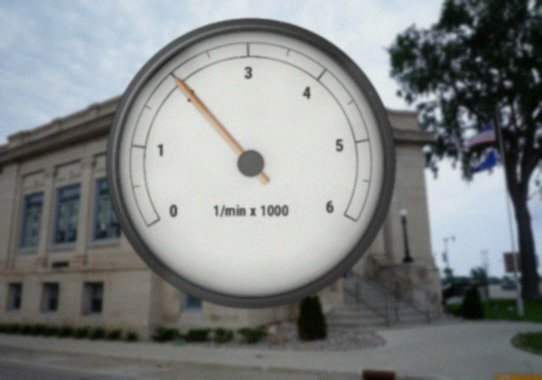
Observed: 2000 rpm
